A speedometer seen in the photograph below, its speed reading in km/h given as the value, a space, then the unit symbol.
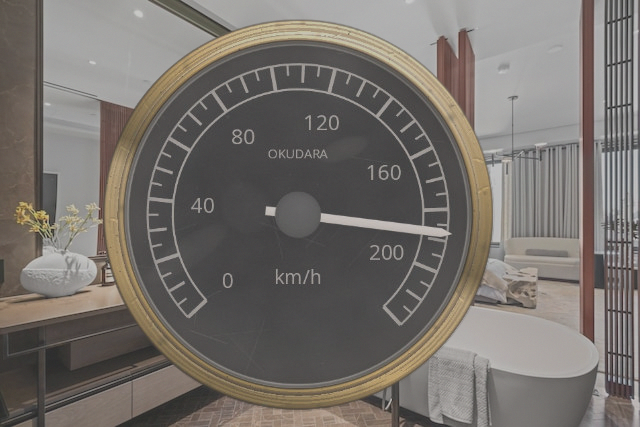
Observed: 187.5 km/h
